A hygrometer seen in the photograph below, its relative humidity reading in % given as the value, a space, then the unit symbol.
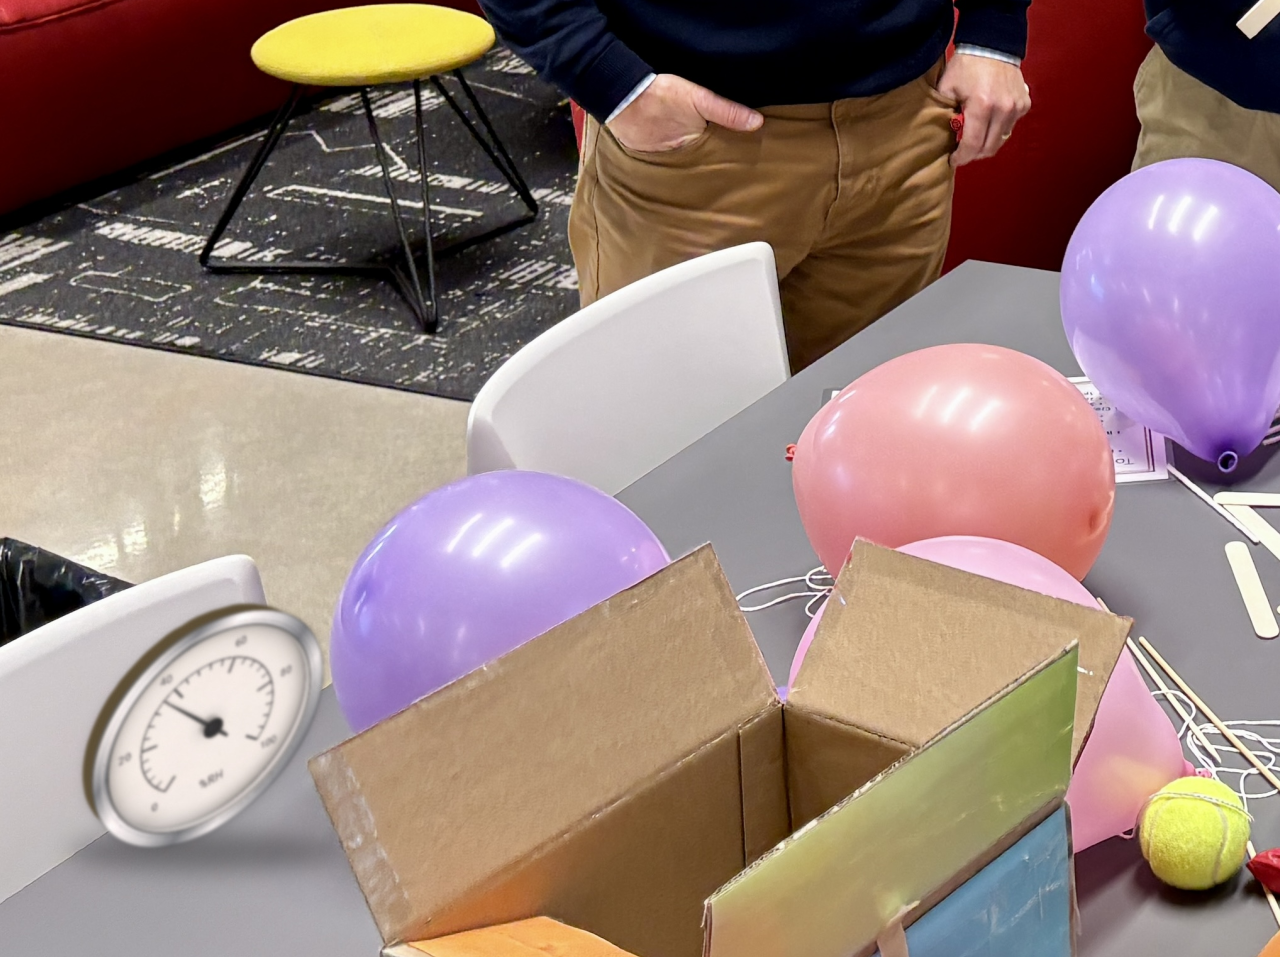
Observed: 36 %
